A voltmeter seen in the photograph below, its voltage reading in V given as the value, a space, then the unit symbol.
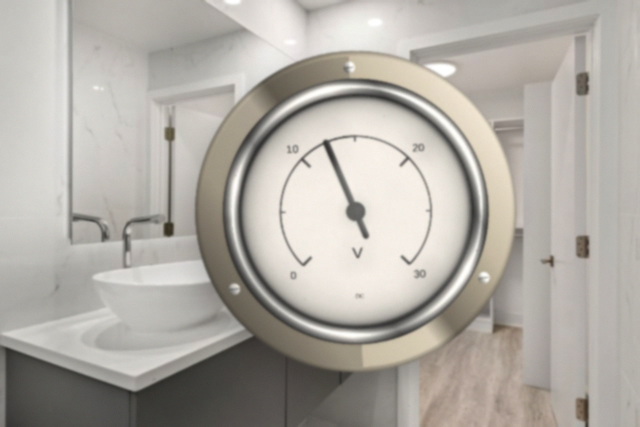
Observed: 12.5 V
